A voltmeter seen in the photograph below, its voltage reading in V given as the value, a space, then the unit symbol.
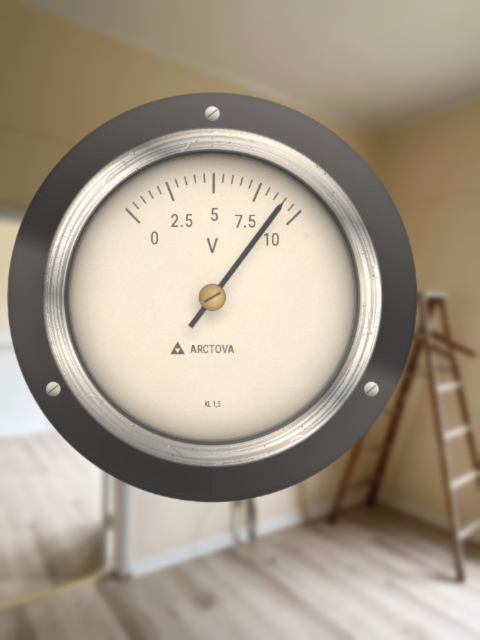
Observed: 9 V
